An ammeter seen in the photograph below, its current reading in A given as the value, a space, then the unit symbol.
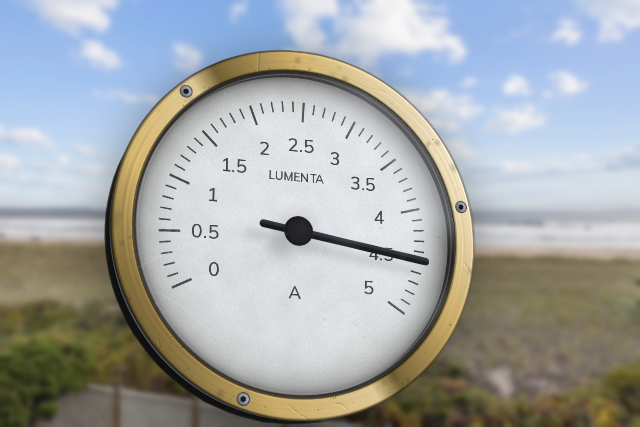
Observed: 4.5 A
